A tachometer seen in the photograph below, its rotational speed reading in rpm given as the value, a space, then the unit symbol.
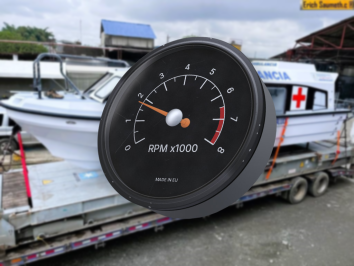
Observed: 1750 rpm
